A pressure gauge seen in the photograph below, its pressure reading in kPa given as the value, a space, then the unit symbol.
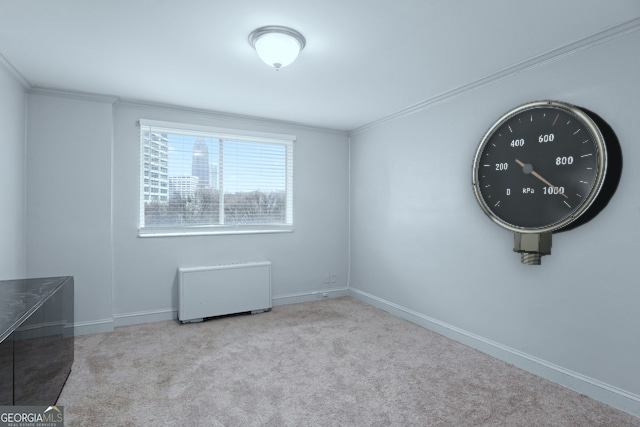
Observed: 975 kPa
